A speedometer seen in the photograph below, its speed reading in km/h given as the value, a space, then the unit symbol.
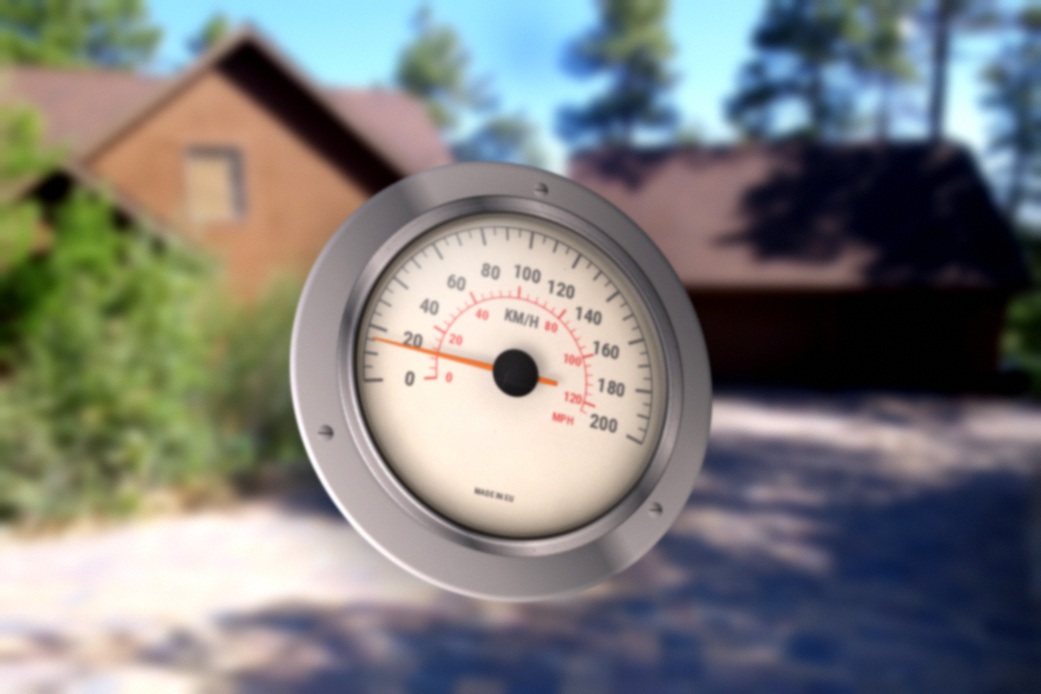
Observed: 15 km/h
